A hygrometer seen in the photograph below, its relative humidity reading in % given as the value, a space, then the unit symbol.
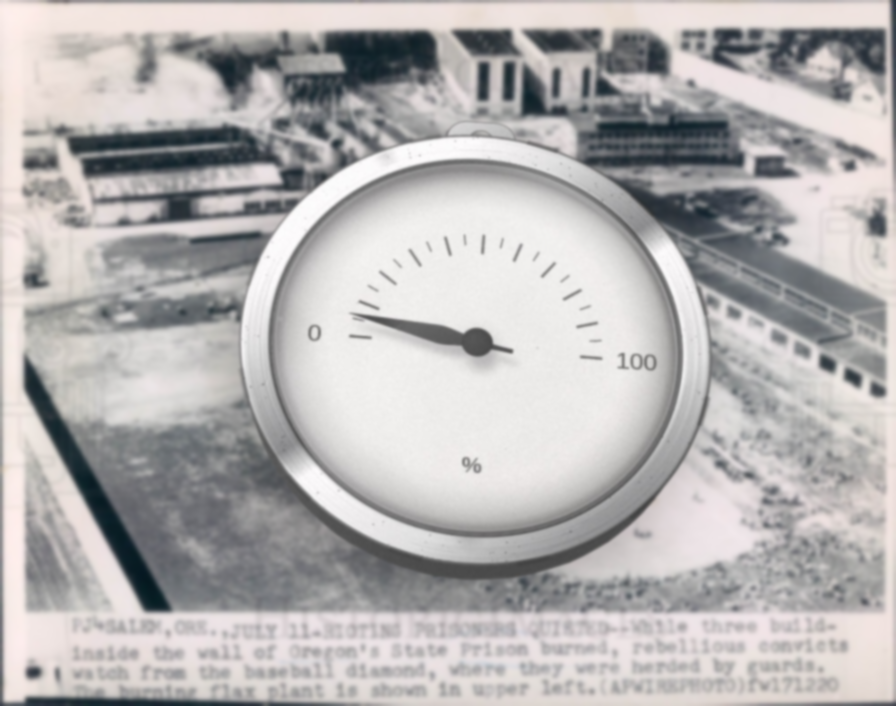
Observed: 5 %
